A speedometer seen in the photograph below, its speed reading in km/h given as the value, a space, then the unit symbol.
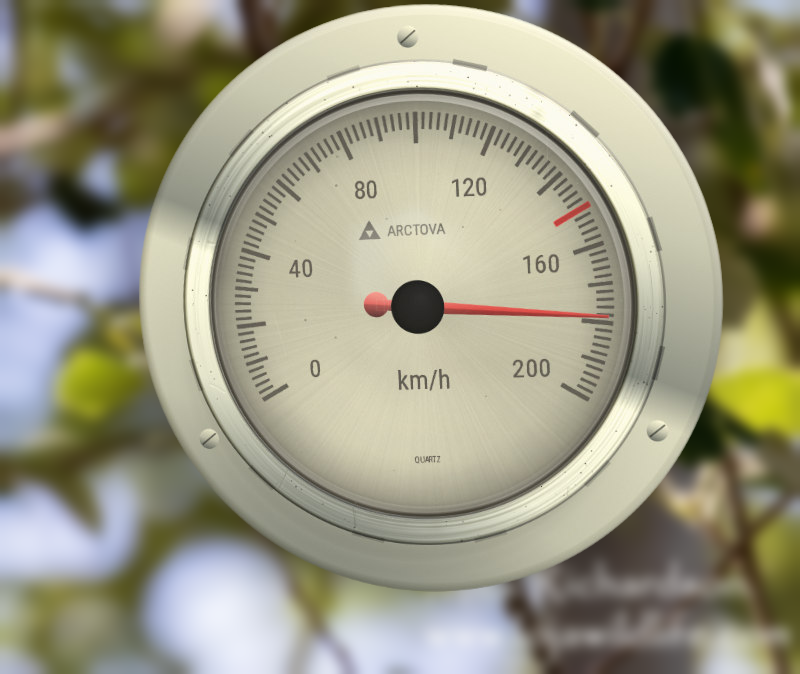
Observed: 178 km/h
